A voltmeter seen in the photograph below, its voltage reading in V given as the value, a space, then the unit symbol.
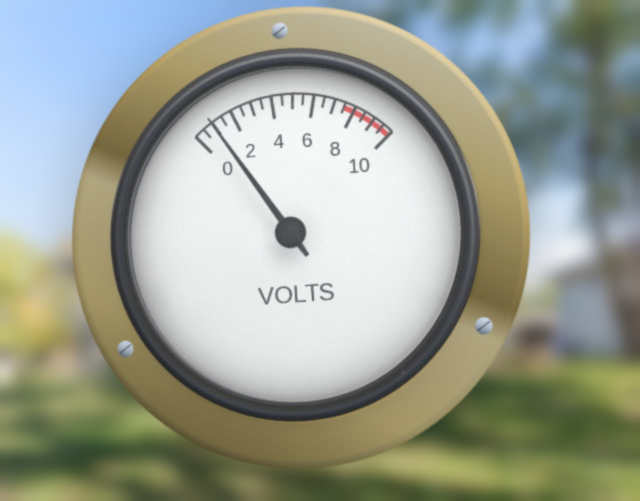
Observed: 1 V
